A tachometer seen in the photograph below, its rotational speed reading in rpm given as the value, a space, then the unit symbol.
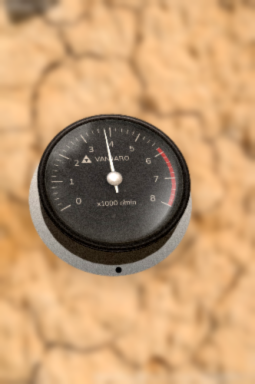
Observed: 3800 rpm
